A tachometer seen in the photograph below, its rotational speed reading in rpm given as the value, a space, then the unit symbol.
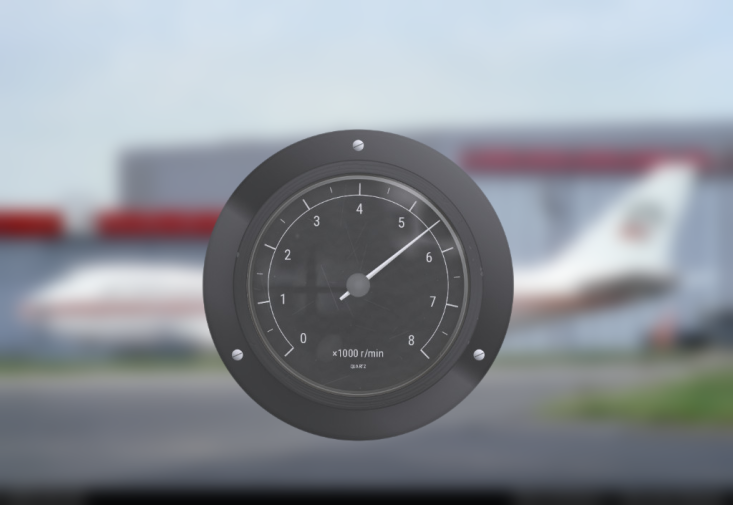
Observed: 5500 rpm
